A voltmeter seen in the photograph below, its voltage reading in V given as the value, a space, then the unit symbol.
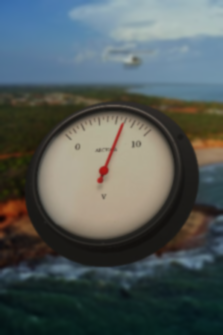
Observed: 7 V
